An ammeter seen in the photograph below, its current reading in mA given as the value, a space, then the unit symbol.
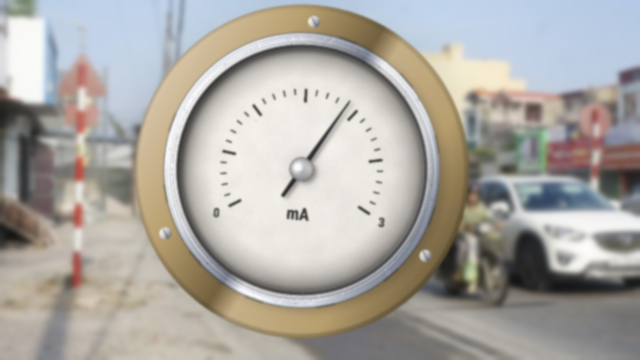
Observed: 1.9 mA
